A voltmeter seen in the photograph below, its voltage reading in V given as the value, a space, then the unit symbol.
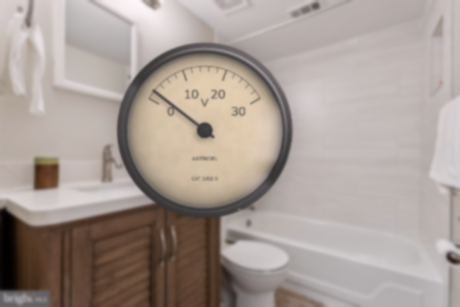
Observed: 2 V
